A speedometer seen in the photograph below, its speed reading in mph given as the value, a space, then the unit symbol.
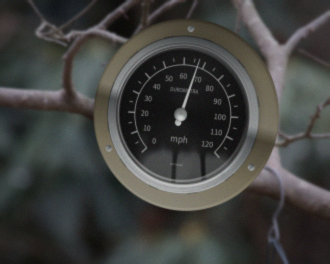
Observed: 67.5 mph
